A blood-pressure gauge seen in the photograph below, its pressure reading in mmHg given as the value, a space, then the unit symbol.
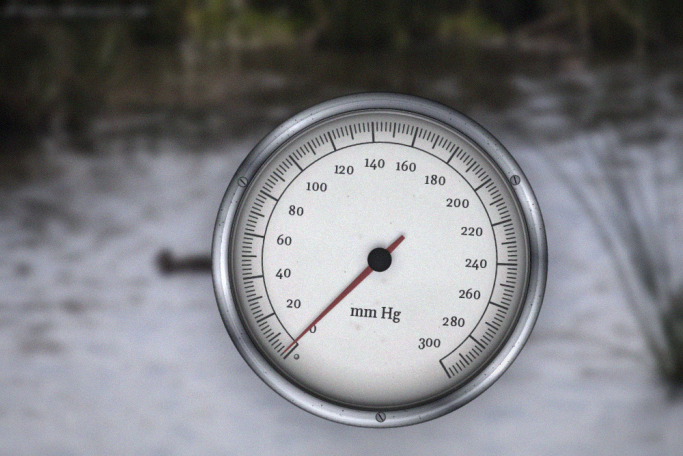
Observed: 2 mmHg
